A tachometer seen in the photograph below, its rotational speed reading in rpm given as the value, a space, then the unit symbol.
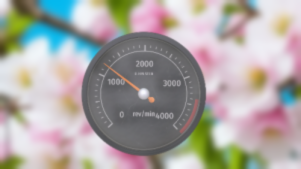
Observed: 1200 rpm
